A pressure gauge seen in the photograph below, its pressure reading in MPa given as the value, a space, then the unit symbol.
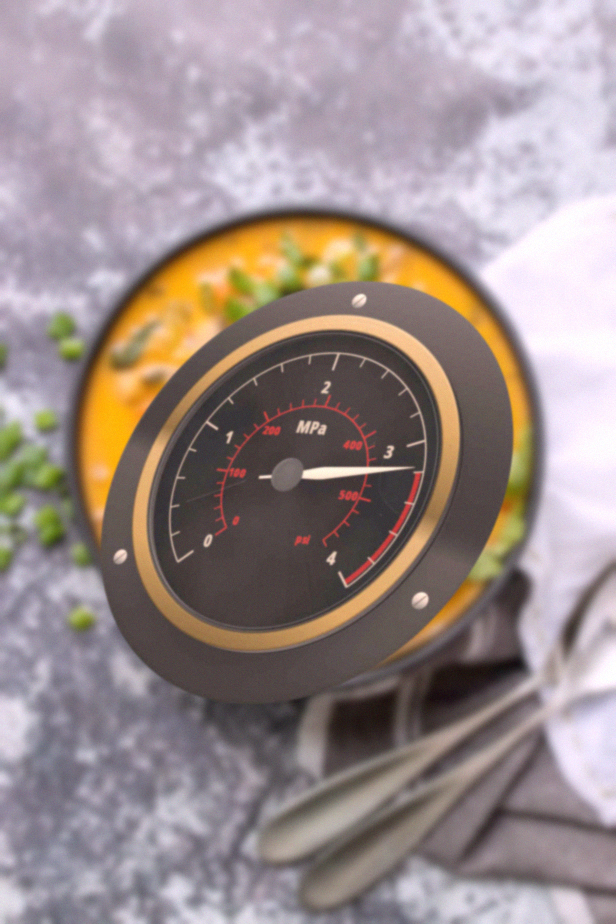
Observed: 3.2 MPa
